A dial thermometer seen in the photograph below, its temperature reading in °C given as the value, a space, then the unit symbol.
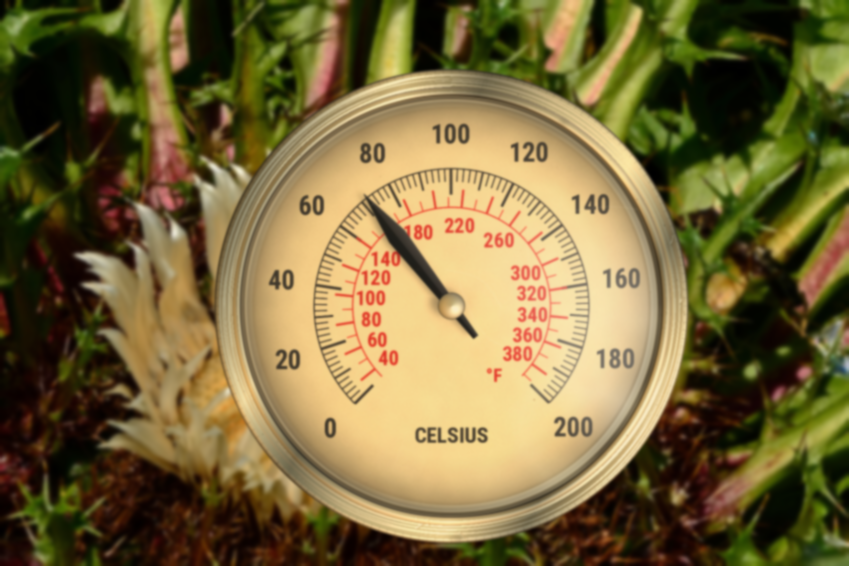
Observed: 72 °C
